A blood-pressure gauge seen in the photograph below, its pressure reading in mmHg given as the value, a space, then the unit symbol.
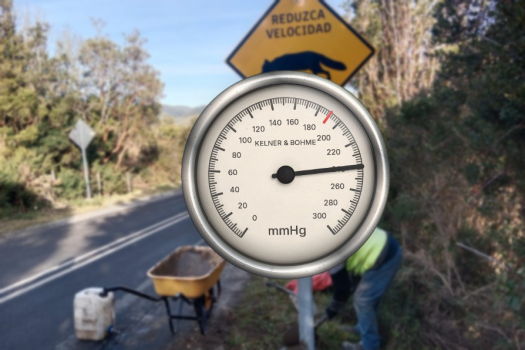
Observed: 240 mmHg
